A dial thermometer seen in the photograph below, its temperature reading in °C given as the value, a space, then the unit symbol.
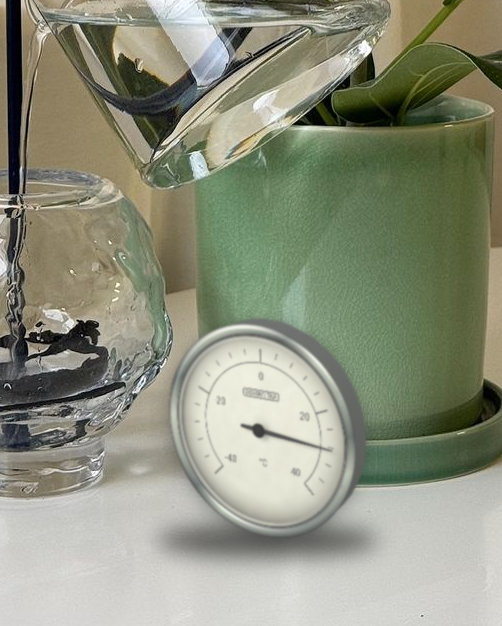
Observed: 28 °C
